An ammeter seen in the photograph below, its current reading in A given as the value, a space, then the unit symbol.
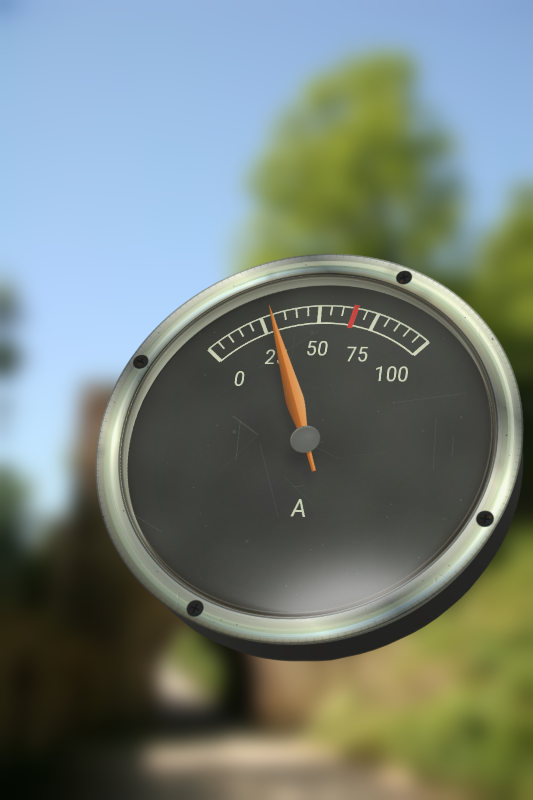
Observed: 30 A
